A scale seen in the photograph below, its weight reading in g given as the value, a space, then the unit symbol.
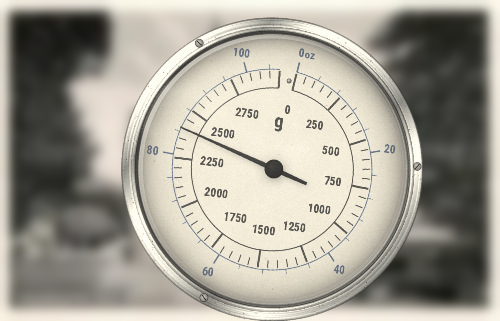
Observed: 2400 g
